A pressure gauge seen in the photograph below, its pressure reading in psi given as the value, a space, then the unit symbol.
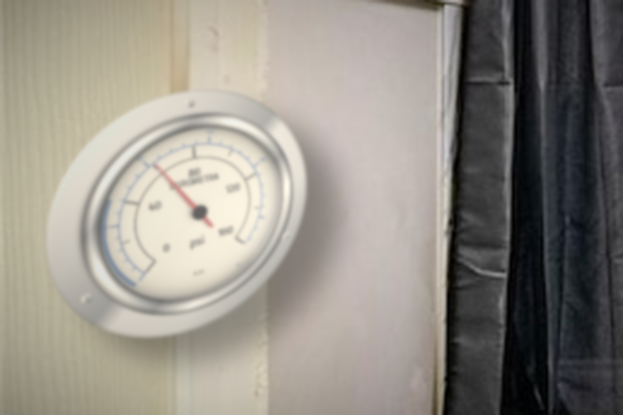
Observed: 60 psi
